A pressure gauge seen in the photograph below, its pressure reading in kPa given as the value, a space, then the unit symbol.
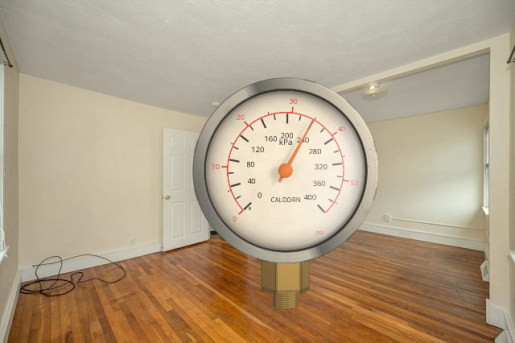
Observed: 240 kPa
